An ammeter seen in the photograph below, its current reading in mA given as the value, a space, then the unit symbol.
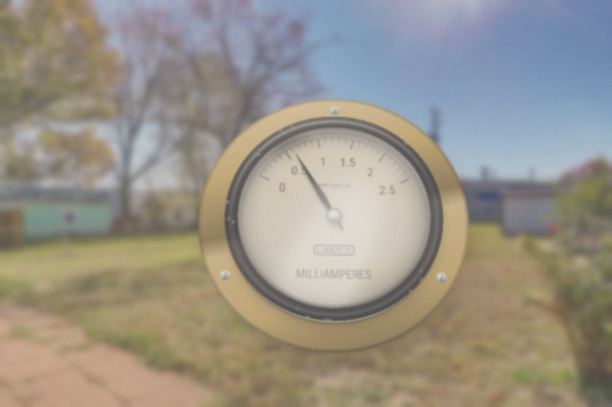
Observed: 0.6 mA
